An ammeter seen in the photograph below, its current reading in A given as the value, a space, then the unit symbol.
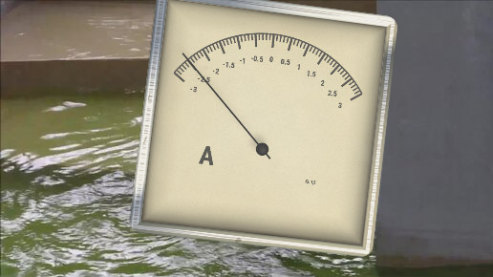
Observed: -2.5 A
